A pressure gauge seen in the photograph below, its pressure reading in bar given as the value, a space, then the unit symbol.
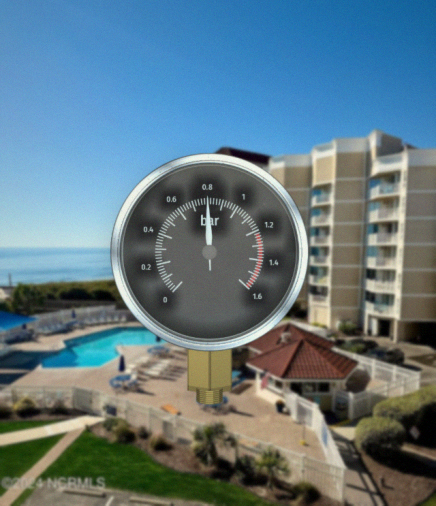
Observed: 0.8 bar
